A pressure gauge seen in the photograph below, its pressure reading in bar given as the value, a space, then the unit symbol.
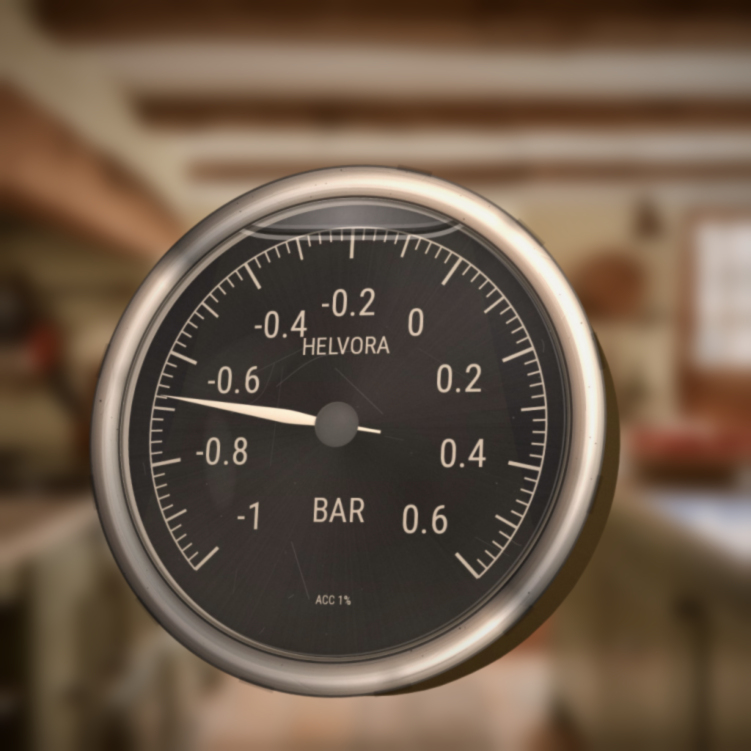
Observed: -0.68 bar
